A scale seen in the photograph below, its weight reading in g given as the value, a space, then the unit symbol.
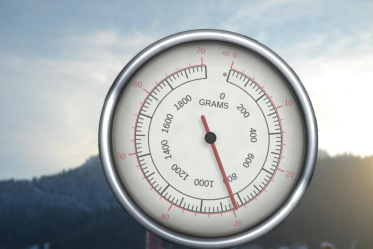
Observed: 840 g
